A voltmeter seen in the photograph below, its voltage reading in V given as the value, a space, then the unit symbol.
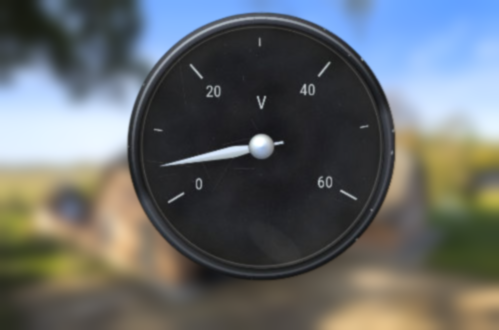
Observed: 5 V
